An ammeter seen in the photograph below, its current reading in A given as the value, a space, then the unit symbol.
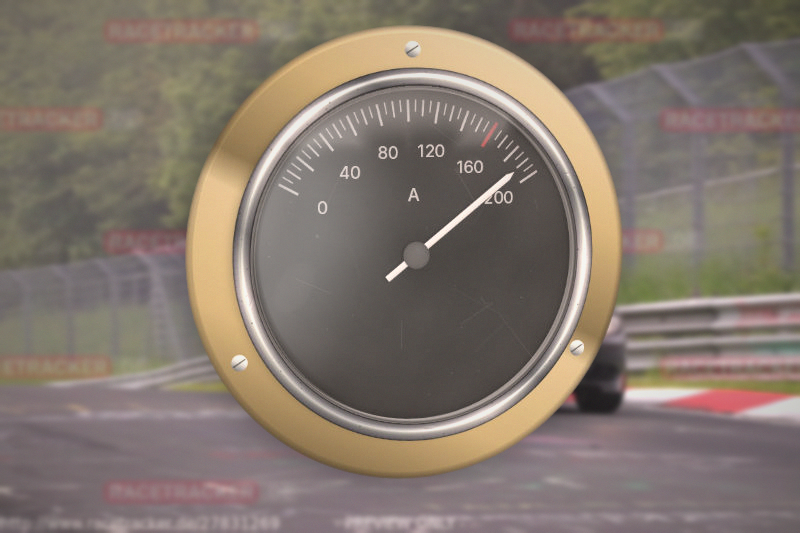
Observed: 190 A
